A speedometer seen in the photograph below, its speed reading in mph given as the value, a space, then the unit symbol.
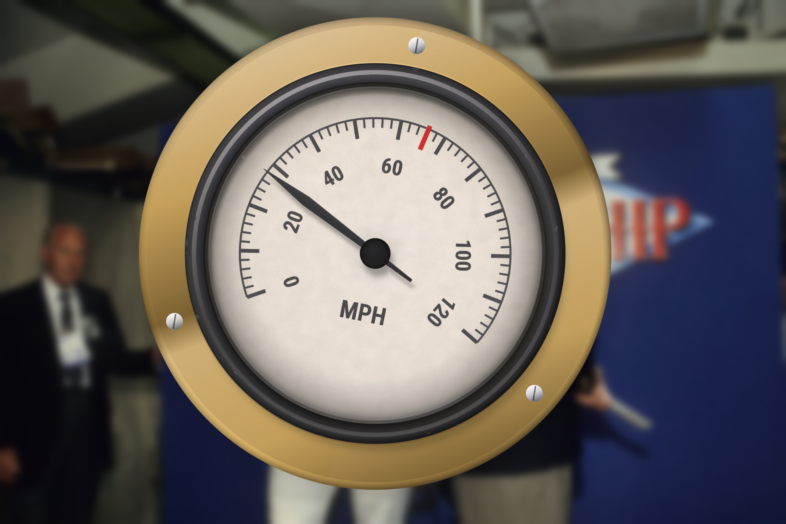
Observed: 28 mph
